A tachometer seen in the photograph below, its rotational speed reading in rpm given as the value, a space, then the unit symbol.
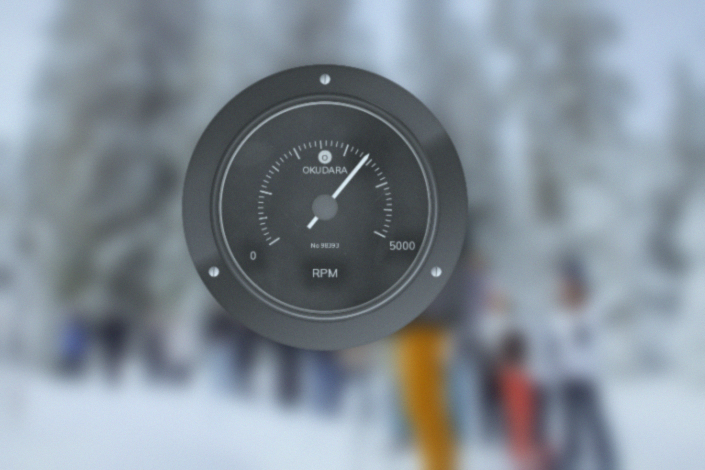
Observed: 3400 rpm
